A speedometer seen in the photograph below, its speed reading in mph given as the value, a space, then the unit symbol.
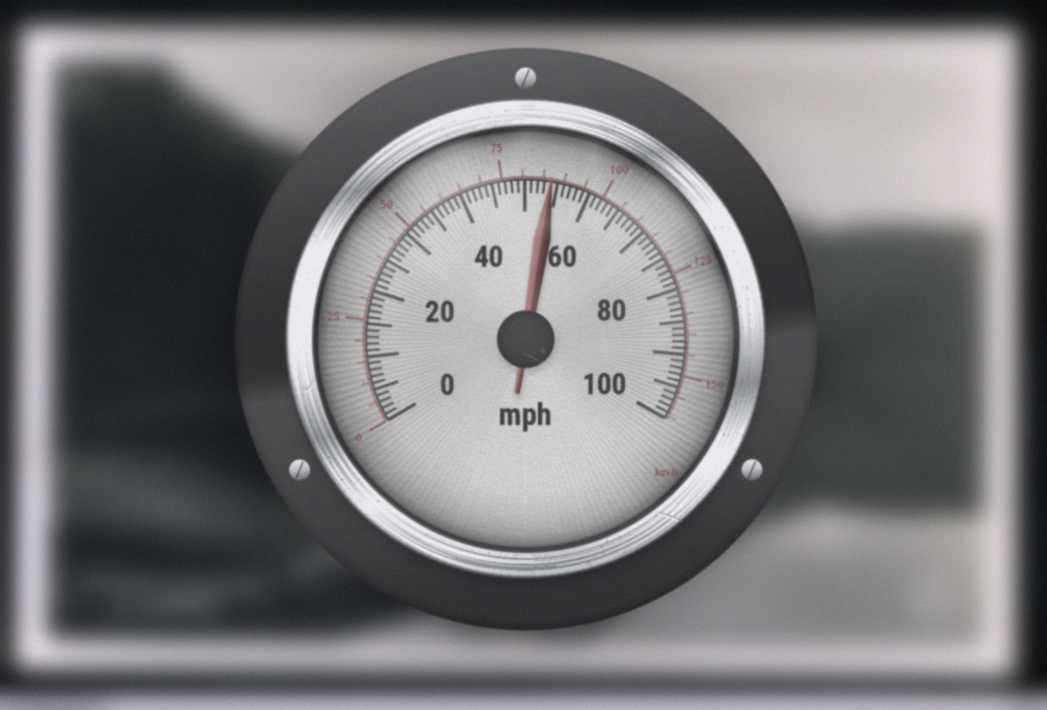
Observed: 54 mph
